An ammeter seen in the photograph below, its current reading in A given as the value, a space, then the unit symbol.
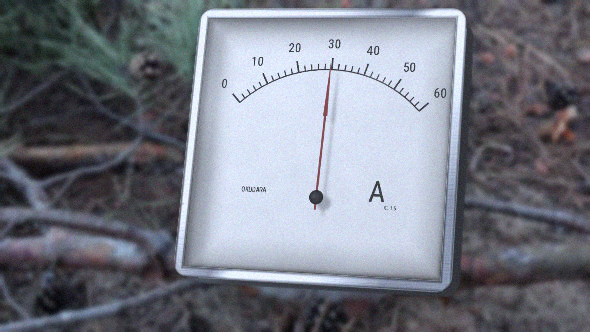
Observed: 30 A
